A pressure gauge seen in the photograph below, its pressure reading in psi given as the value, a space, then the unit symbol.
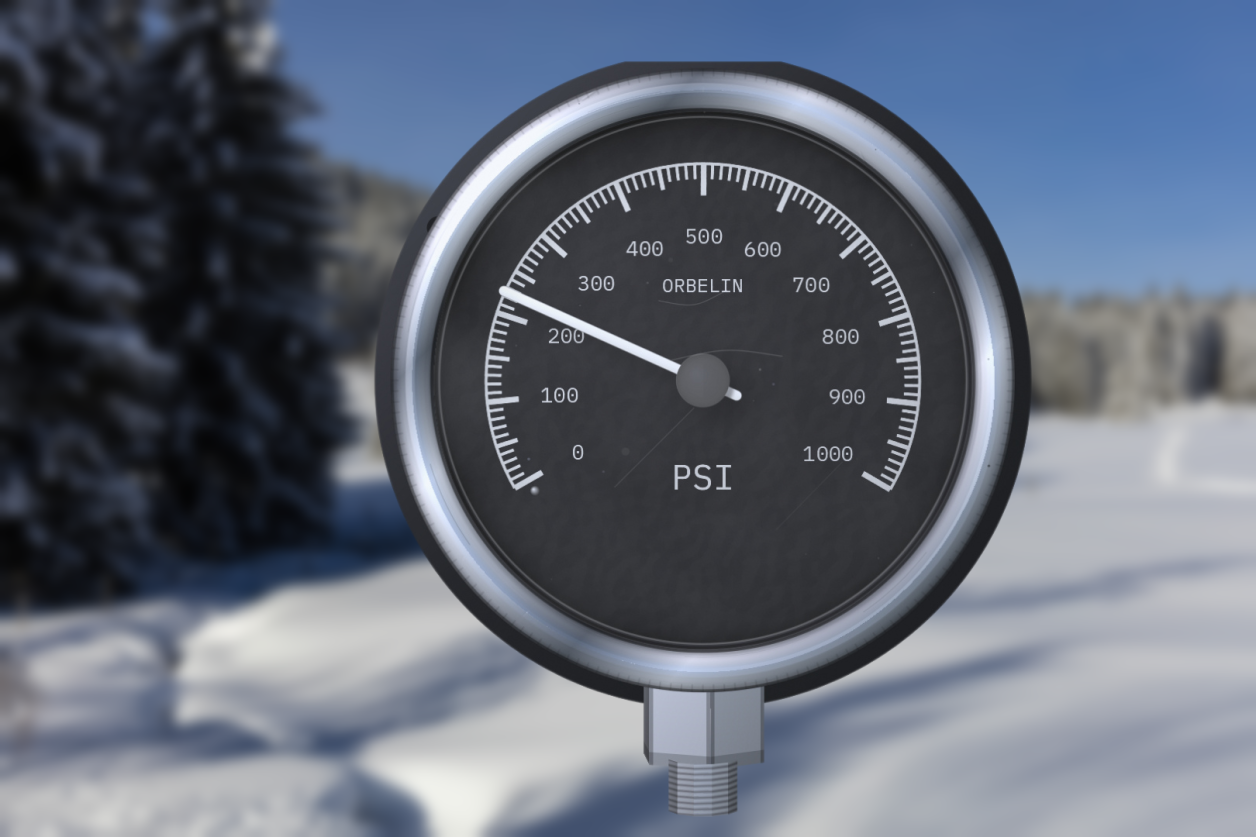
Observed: 225 psi
